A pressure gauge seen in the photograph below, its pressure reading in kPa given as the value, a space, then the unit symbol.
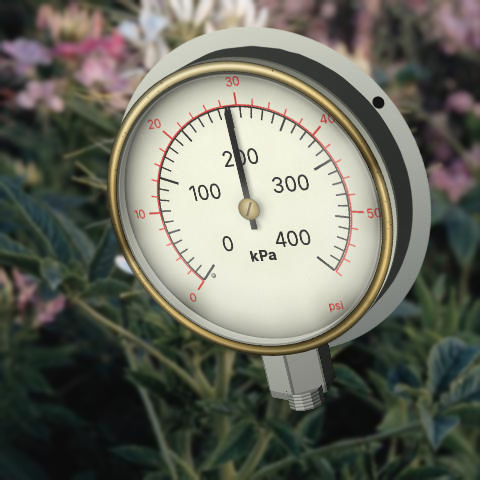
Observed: 200 kPa
